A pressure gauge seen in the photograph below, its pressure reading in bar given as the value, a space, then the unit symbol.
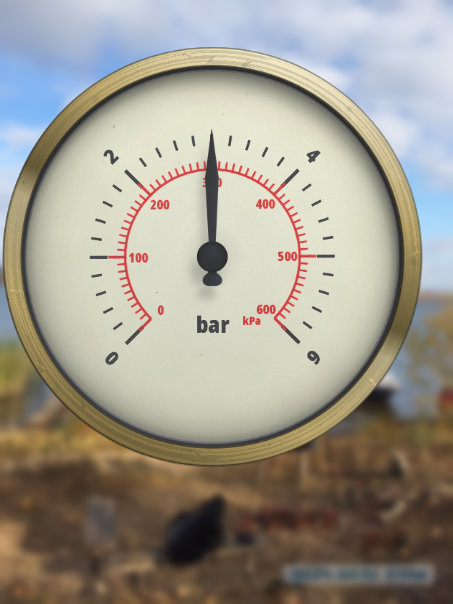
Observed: 3 bar
